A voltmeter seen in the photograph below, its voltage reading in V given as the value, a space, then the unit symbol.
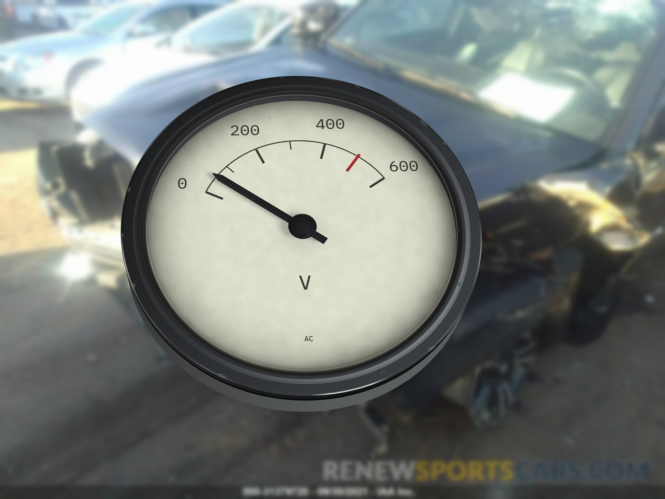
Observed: 50 V
